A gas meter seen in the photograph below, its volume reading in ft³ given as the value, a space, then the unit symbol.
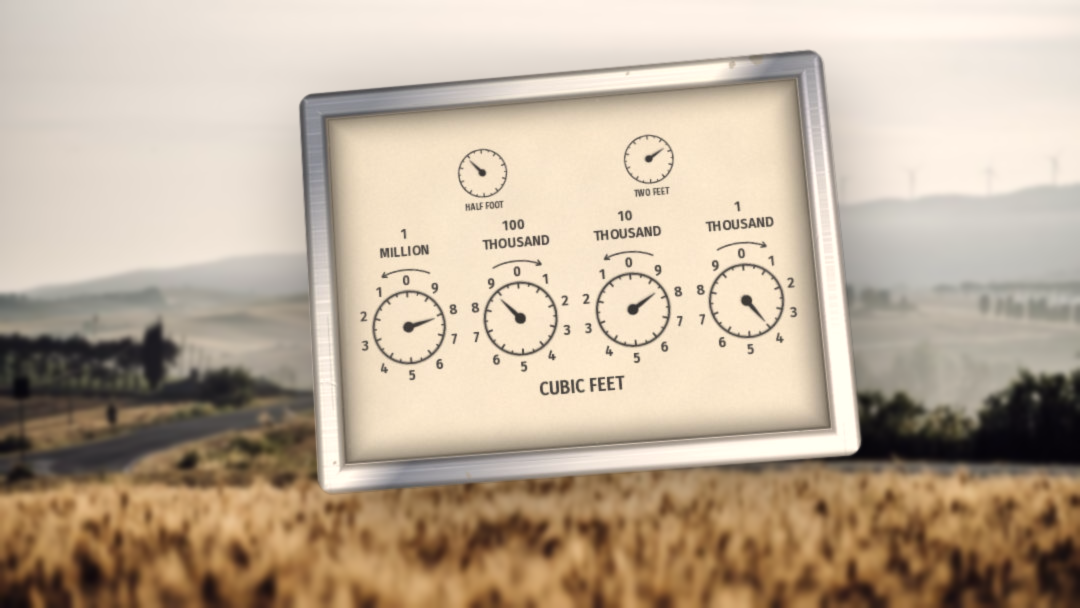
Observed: 788400 ft³
